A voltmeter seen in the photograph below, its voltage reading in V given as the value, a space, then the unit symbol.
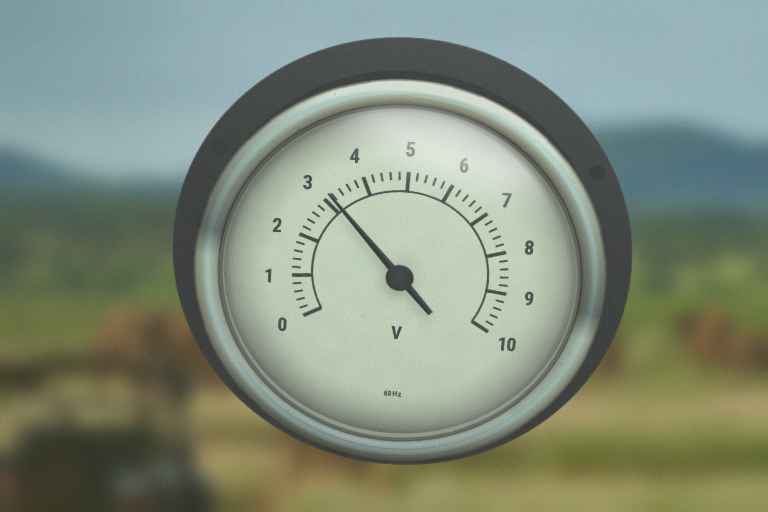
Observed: 3.2 V
